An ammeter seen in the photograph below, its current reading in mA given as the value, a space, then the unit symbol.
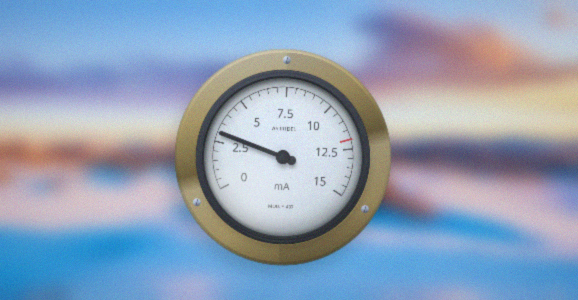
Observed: 3 mA
